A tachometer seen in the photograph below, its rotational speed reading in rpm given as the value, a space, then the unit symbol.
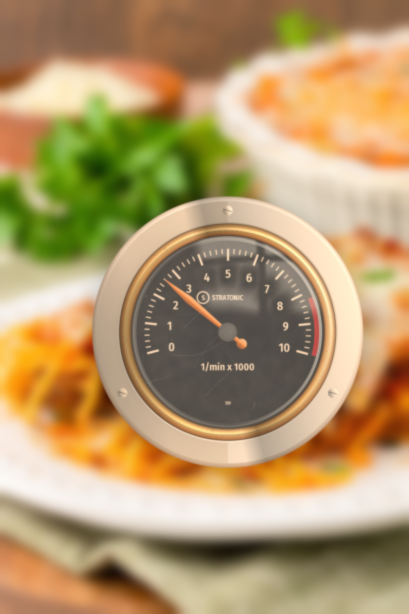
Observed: 2600 rpm
